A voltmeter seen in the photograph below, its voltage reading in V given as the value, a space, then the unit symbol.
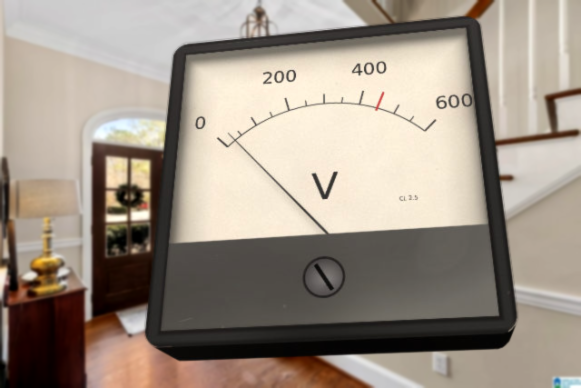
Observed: 25 V
